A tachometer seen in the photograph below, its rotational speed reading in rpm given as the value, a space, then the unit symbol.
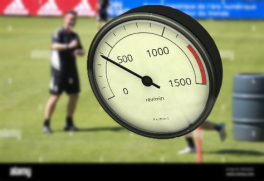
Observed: 400 rpm
